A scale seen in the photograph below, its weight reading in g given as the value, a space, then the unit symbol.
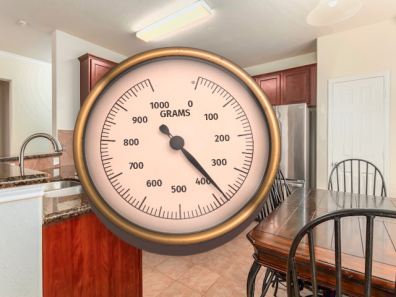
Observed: 380 g
